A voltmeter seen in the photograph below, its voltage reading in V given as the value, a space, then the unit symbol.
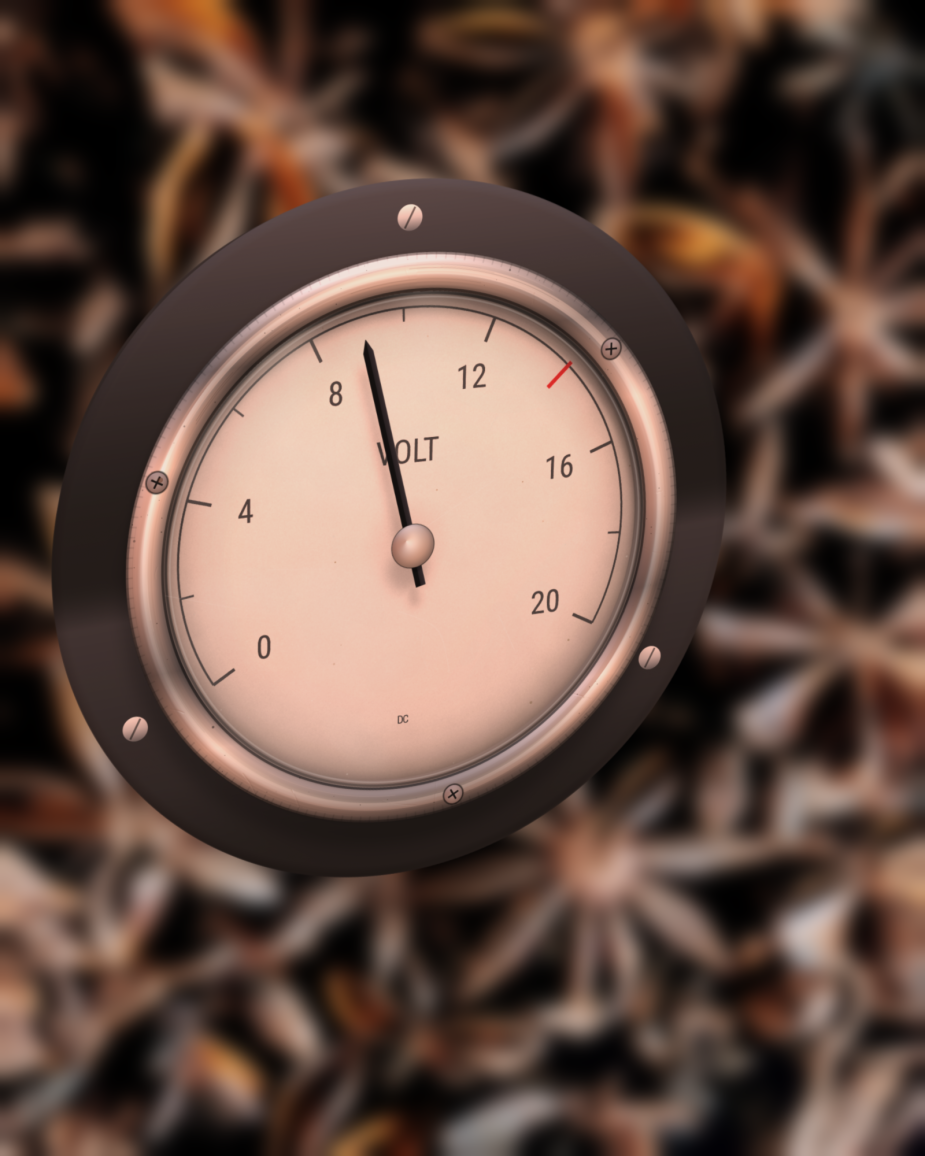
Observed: 9 V
